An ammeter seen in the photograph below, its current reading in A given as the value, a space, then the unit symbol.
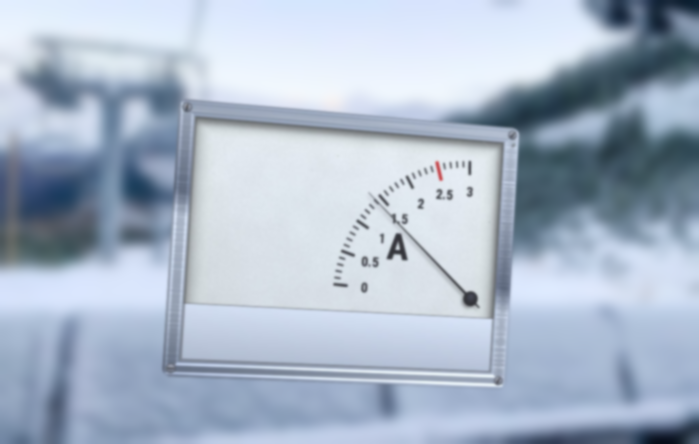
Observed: 1.4 A
